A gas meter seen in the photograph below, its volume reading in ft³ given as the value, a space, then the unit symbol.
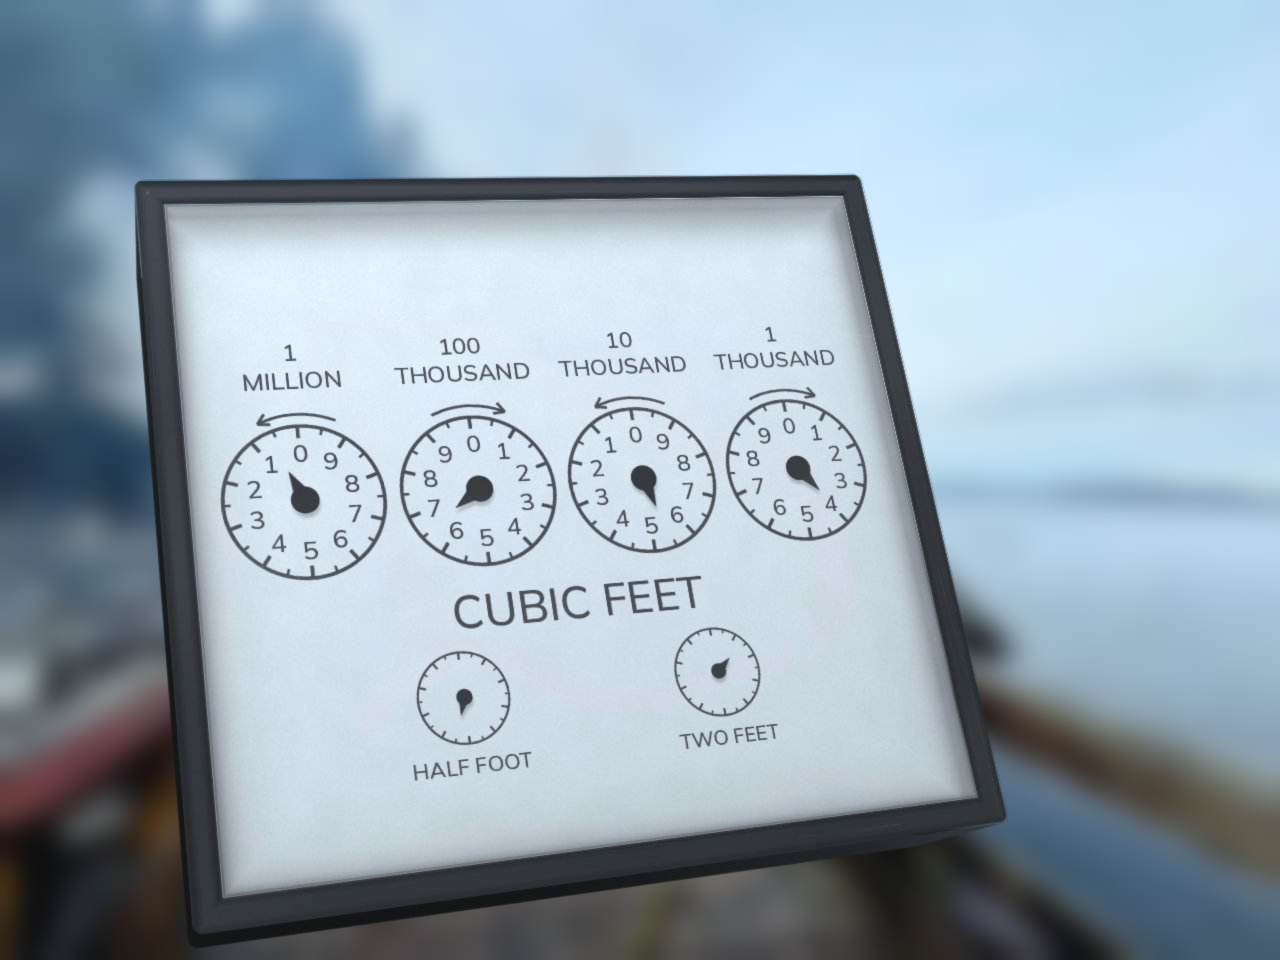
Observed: 65400 ft³
